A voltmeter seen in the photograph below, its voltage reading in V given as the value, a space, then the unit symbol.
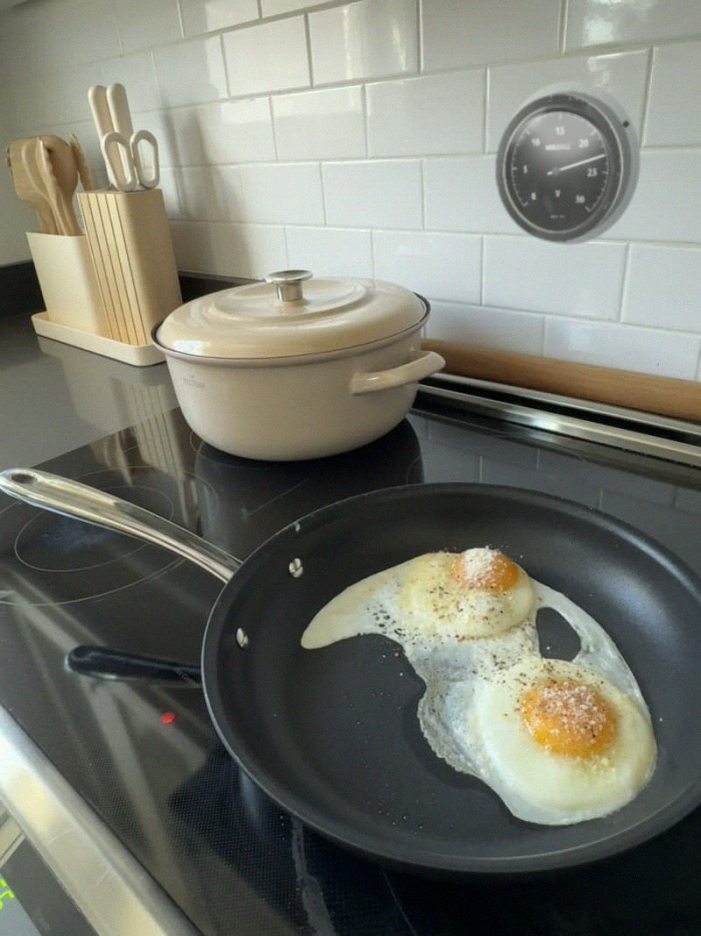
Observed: 23 V
